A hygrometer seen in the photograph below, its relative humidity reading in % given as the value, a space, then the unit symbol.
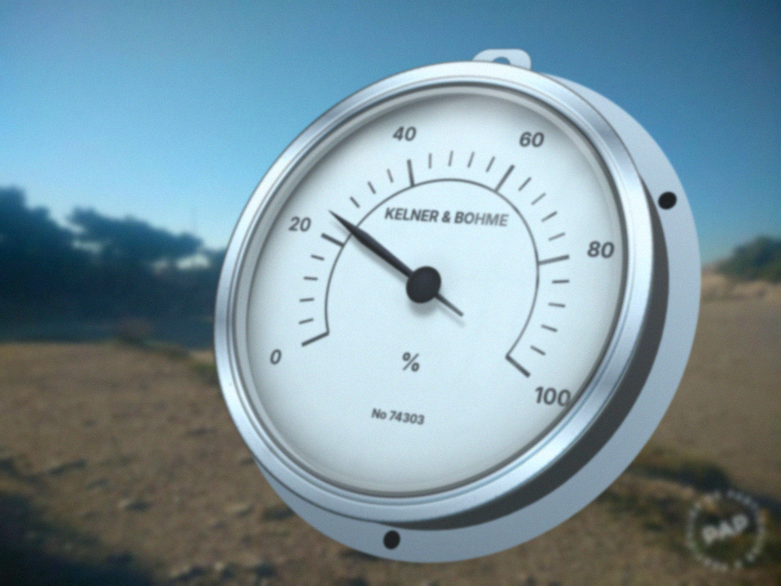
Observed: 24 %
